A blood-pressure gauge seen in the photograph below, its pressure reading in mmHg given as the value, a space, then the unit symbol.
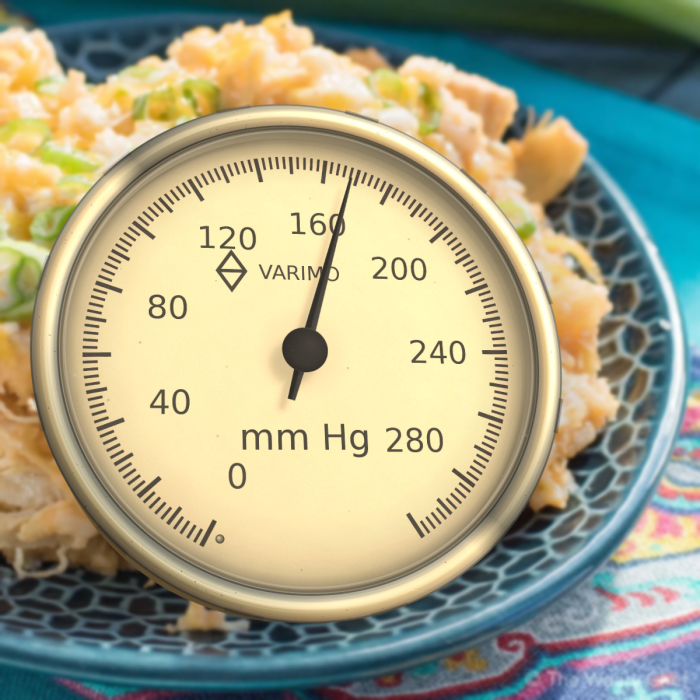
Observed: 168 mmHg
